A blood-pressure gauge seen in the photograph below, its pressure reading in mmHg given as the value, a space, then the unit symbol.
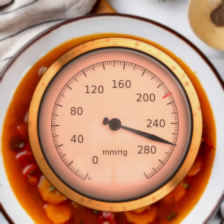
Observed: 260 mmHg
